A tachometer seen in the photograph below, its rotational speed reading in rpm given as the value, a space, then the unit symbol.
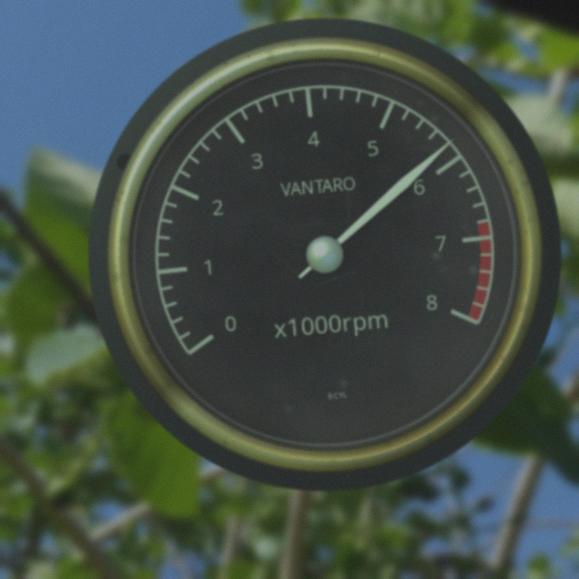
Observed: 5800 rpm
